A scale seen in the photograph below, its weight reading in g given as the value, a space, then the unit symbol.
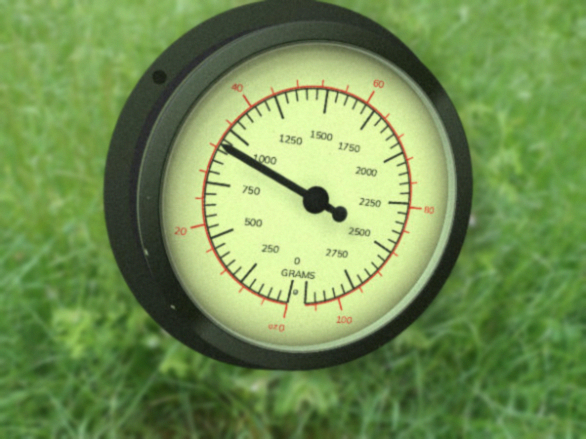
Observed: 925 g
